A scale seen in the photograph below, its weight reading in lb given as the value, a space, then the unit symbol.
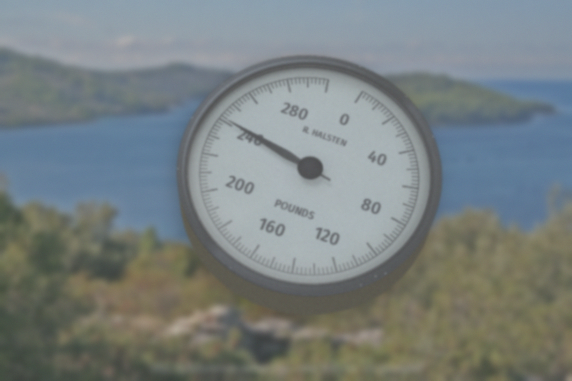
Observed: 240 lb
